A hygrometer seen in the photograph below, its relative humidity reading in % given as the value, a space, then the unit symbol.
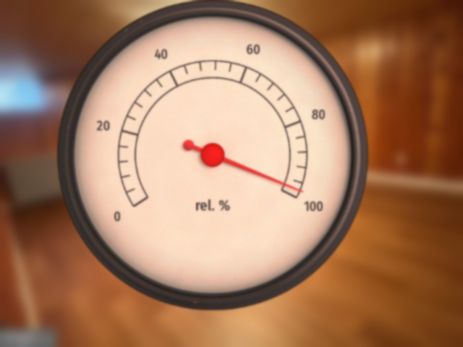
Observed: 98 %
